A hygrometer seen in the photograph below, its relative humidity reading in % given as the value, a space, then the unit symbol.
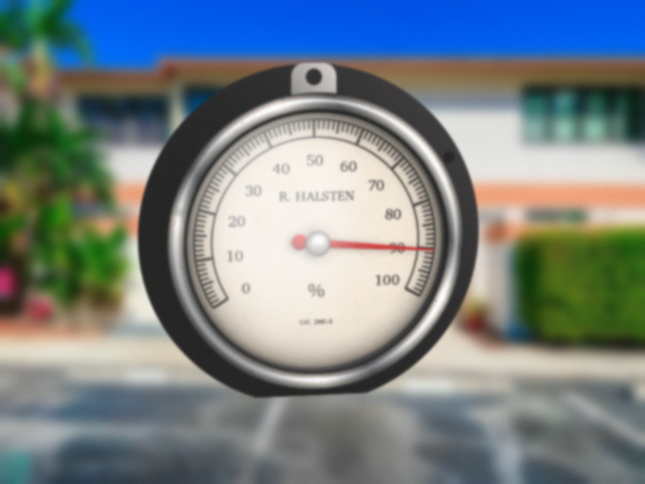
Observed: 90 %
